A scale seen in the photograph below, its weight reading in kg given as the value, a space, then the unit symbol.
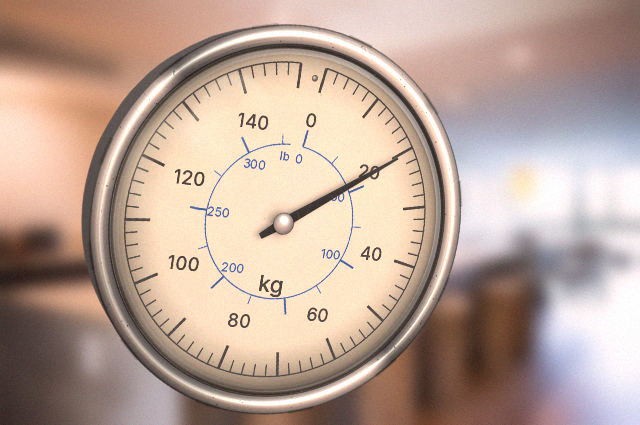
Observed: 20 kg
